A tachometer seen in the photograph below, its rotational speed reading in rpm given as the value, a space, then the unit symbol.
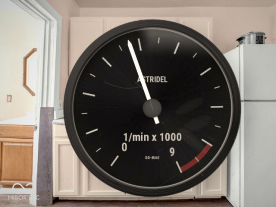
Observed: 3750 rpm
